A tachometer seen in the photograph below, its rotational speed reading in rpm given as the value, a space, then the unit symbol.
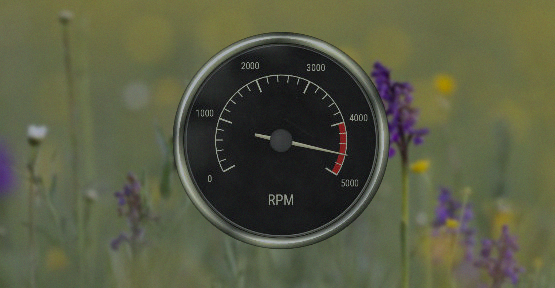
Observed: 4600 rpm
